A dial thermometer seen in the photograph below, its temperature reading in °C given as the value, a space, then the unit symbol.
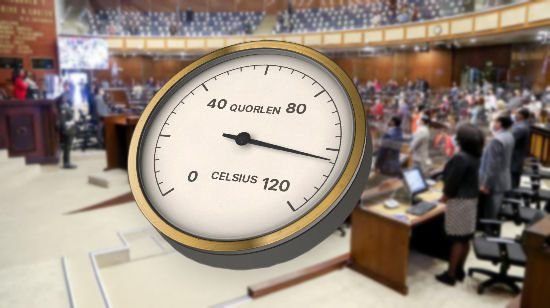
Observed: 104 °C
